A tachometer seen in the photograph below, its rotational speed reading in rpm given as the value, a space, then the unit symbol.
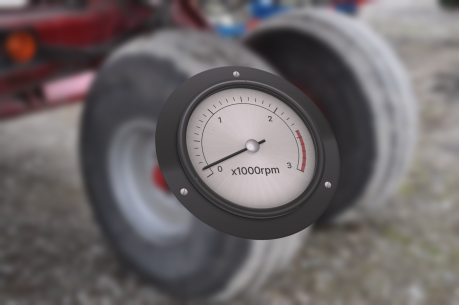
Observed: 100 rpm
